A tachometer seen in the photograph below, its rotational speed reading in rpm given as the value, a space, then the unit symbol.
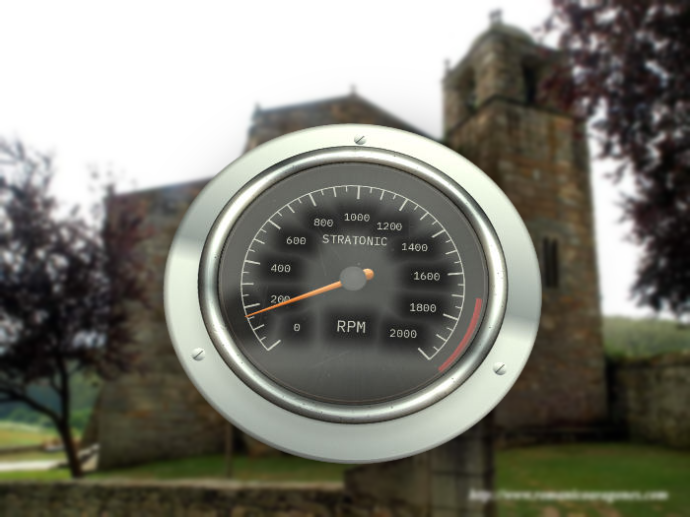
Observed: 150 rpm
